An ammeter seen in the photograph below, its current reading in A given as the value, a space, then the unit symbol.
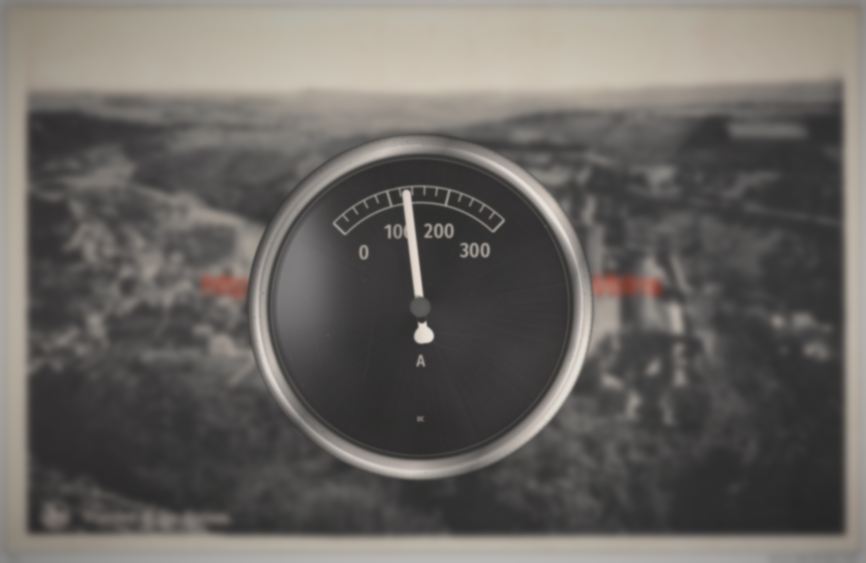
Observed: 130 A
